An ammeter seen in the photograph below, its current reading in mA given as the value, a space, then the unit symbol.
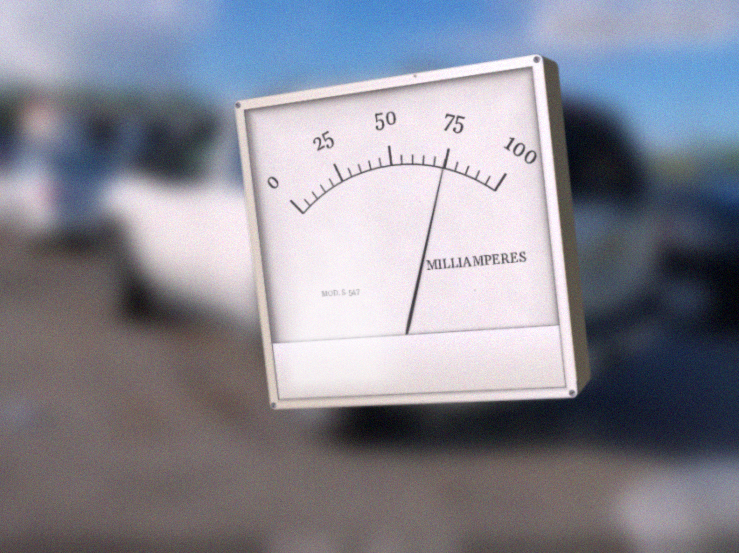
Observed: 75 mA
